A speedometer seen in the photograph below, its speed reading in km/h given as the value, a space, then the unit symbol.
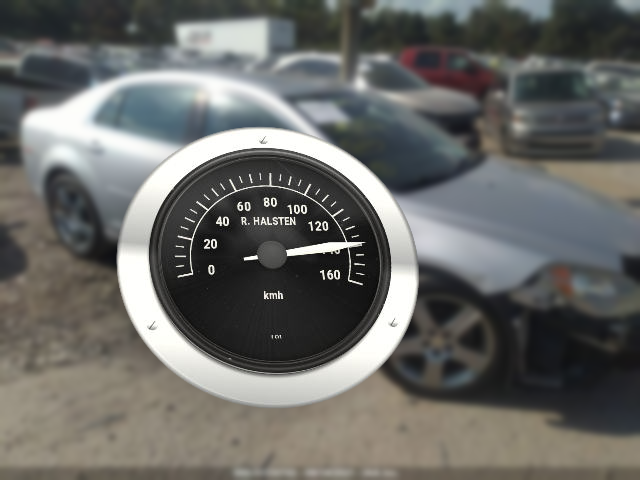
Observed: 140 km/h
